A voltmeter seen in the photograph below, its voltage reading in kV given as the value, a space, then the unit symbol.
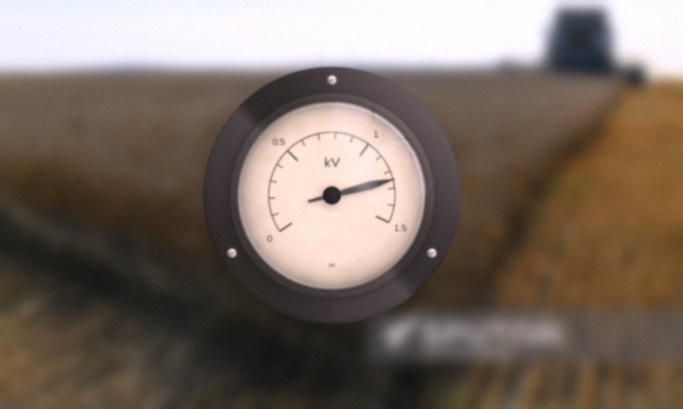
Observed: 1.25 kV
